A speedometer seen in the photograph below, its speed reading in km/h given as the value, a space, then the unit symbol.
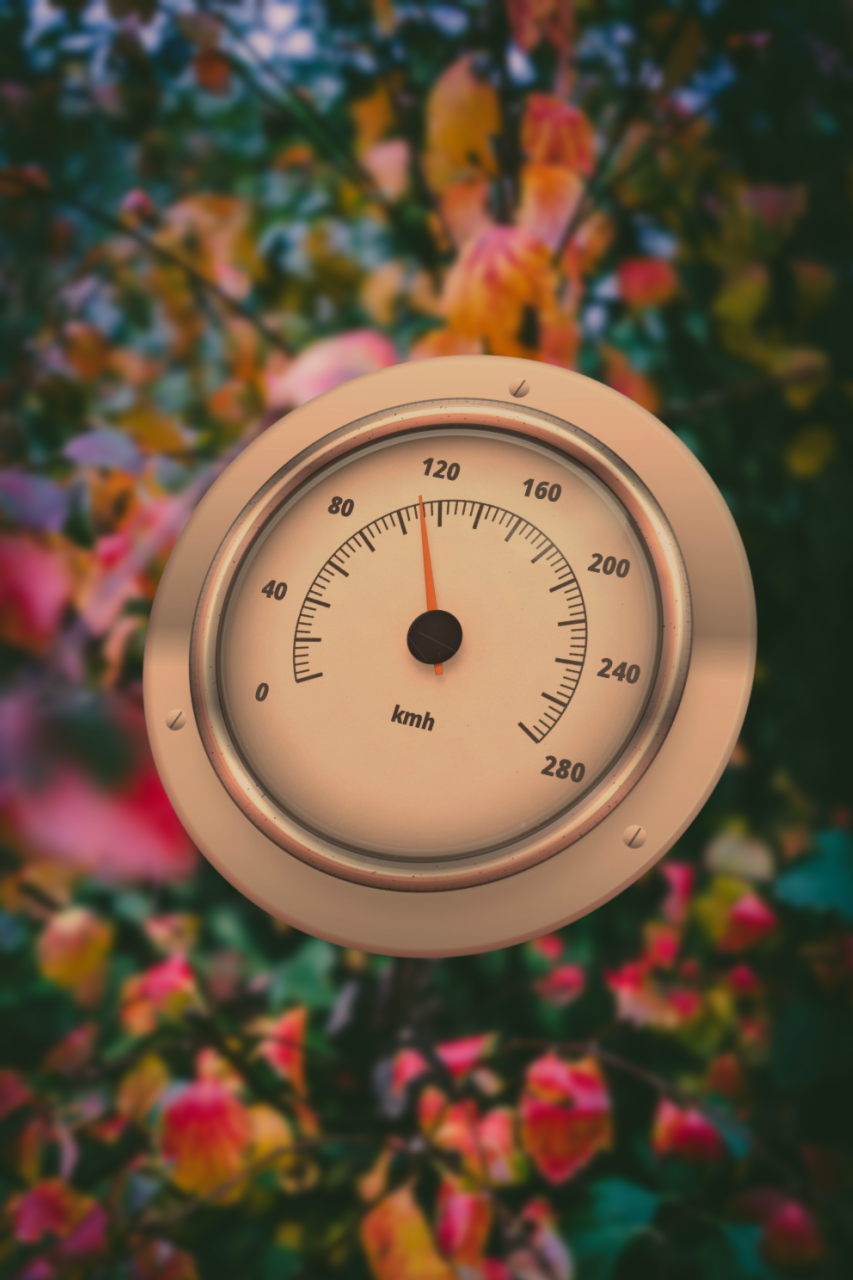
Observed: 112 km/h
